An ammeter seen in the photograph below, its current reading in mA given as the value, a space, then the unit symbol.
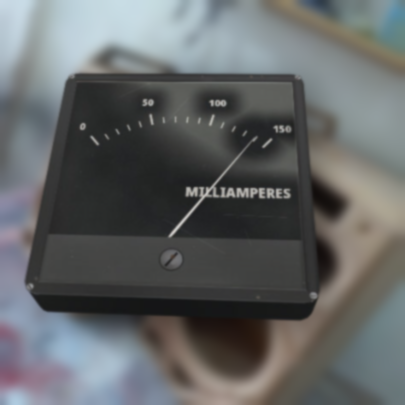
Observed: 140 mA
